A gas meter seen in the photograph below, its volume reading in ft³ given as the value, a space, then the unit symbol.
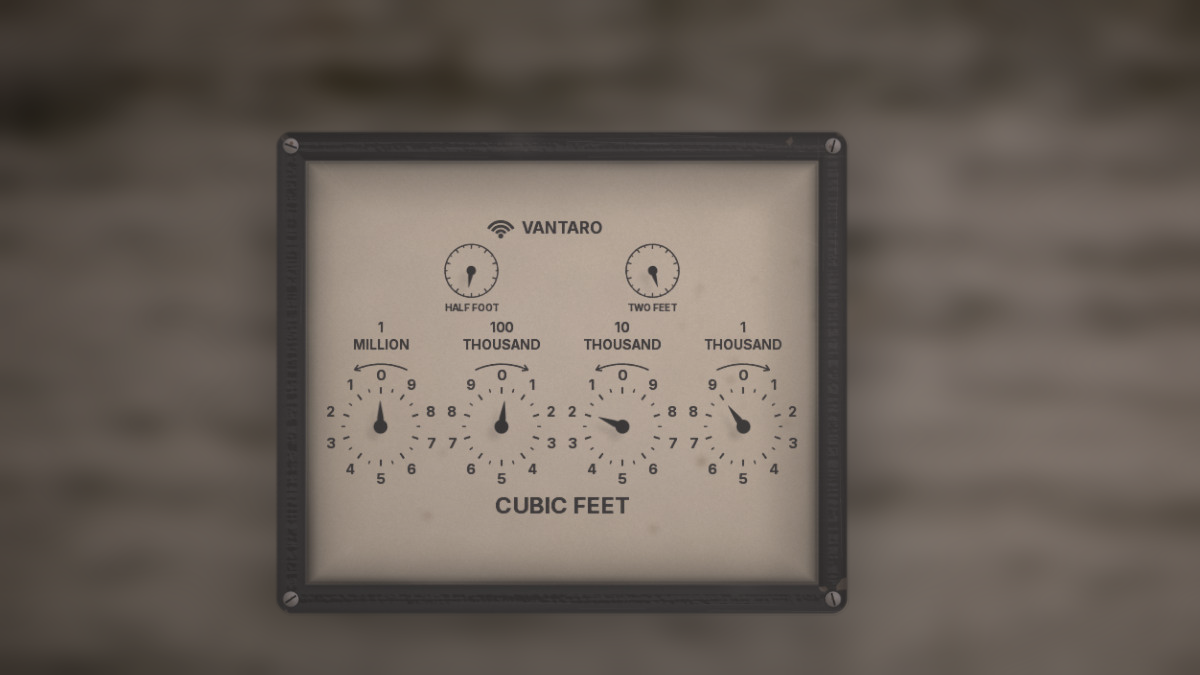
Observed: 1900 ft³
